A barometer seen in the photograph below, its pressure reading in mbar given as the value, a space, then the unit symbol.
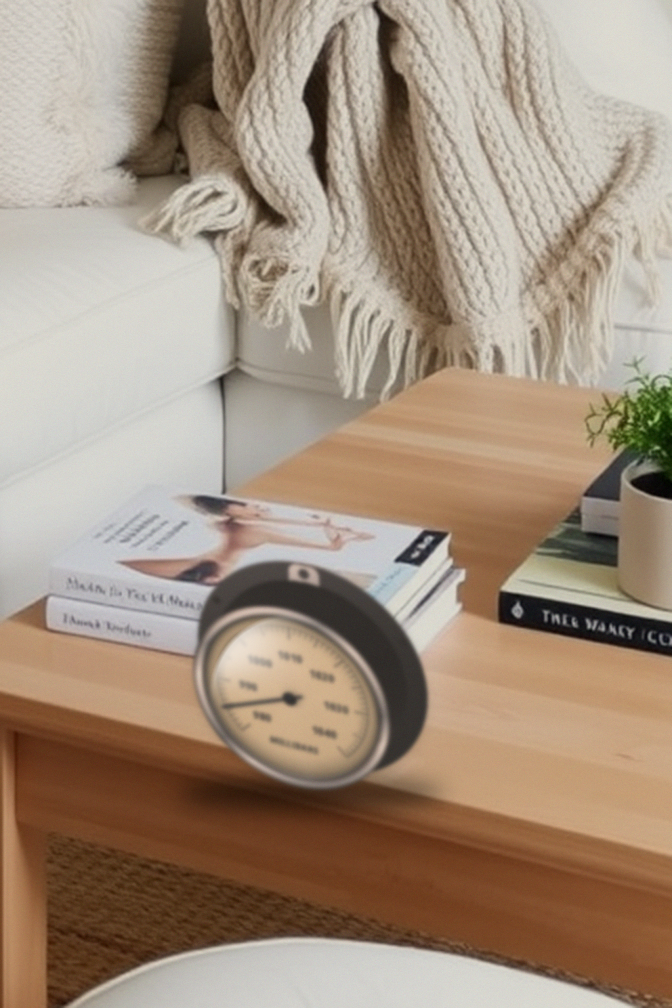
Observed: 985 mbar
